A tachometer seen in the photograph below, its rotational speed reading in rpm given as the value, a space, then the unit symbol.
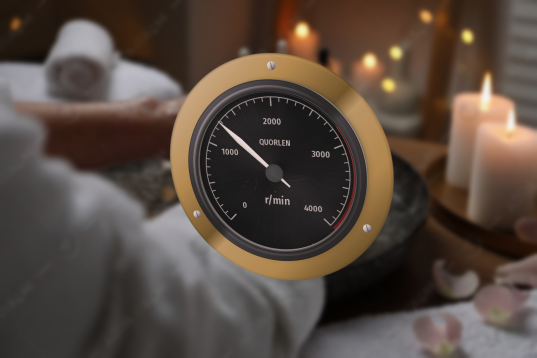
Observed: 1300 rpm
